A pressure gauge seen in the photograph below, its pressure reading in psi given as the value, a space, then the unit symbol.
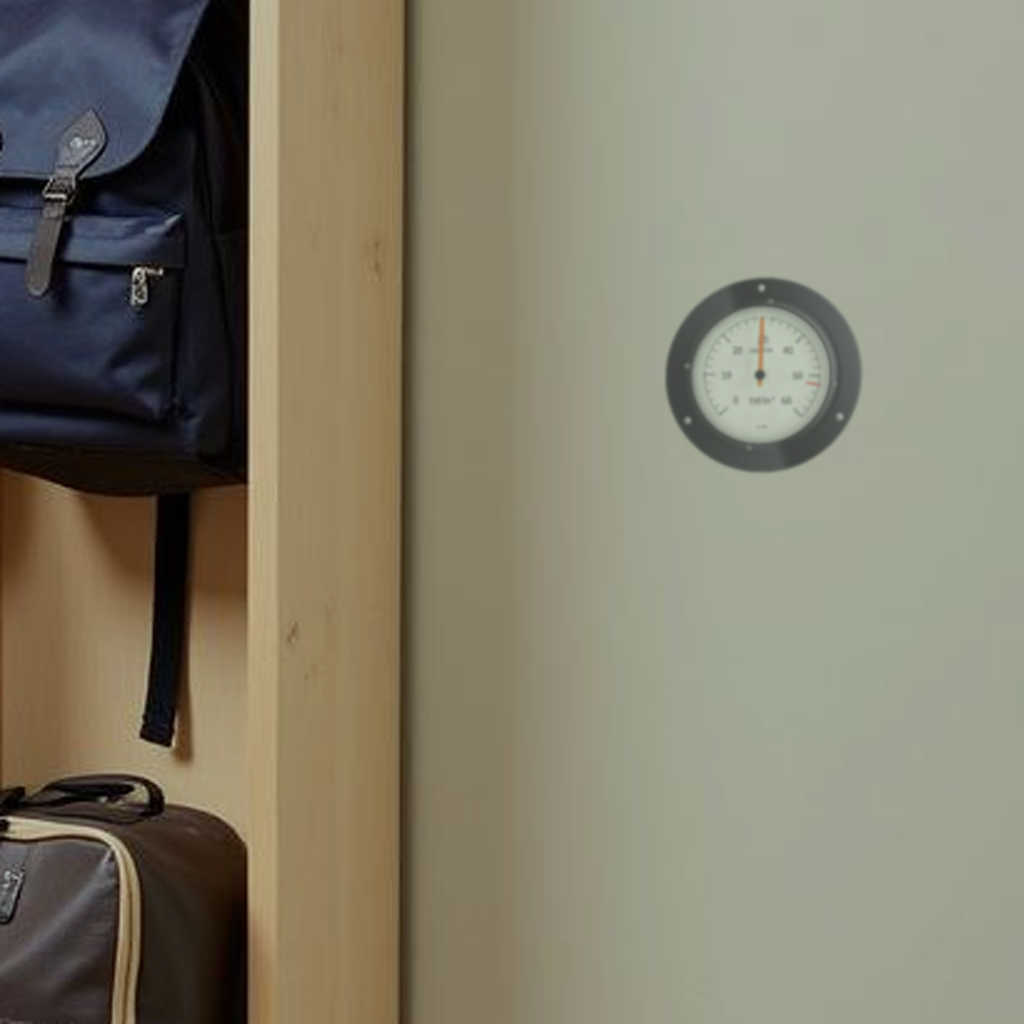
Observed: 30 psi
